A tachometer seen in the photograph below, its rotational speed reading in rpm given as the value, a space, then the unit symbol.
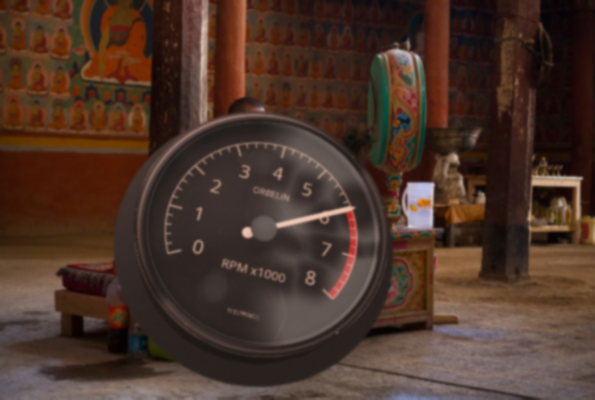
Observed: 6000 rpm
